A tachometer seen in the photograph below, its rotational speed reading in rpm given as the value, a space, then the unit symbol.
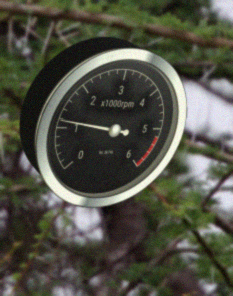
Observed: 1200 rpm
